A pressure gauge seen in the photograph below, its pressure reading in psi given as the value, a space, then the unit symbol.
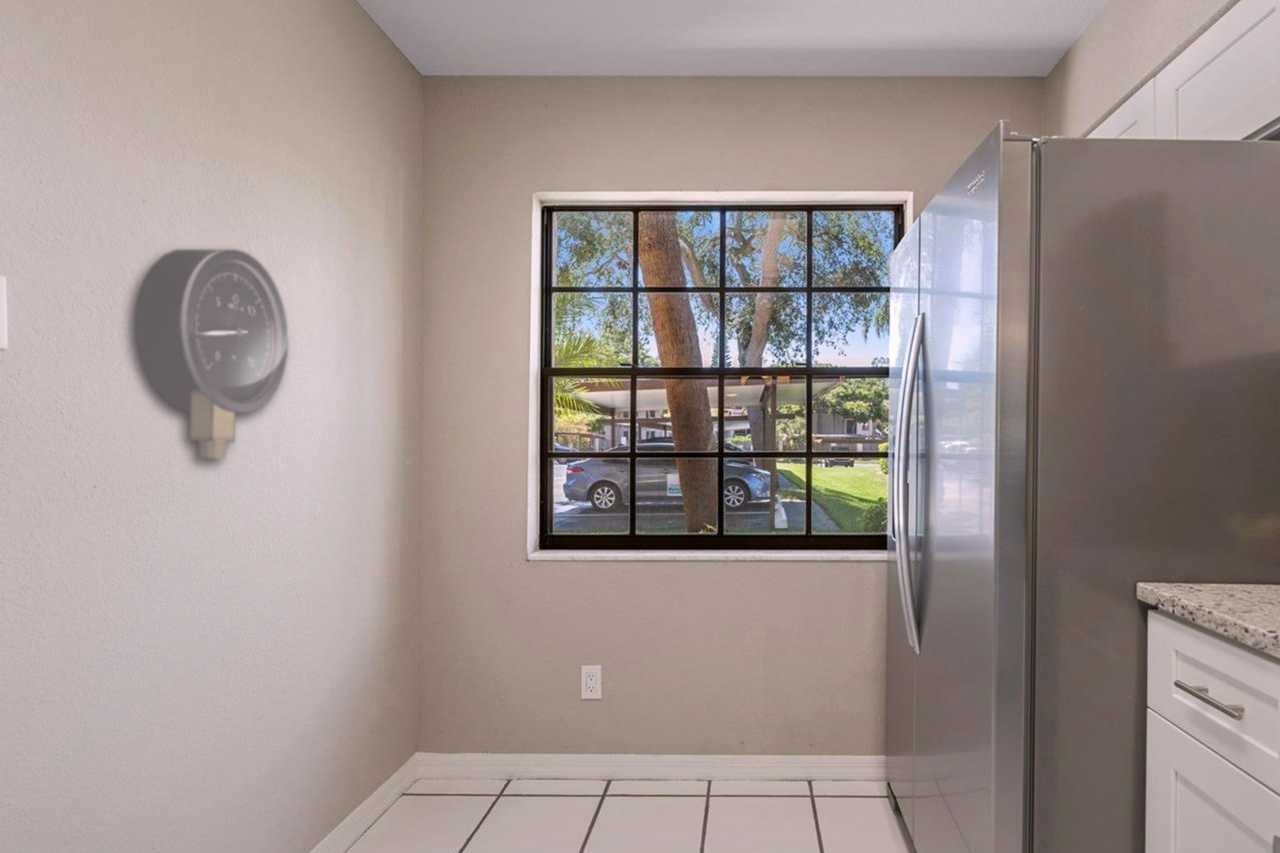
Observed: 2 psi
